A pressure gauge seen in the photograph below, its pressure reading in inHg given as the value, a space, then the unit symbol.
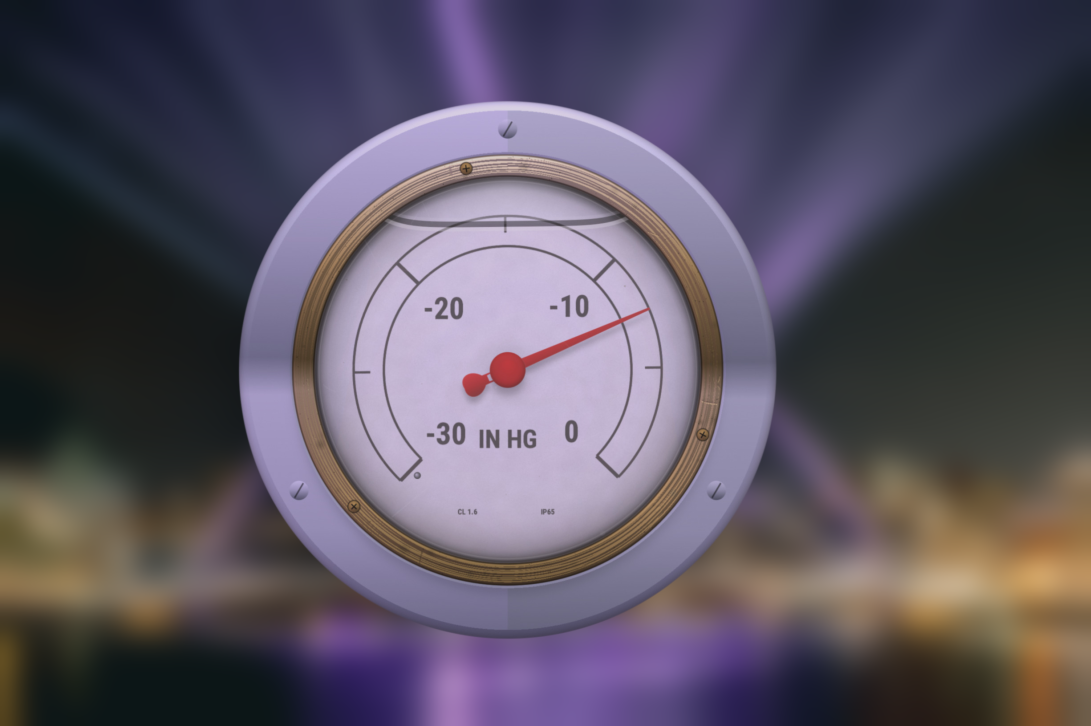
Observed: -7.5 inHg
